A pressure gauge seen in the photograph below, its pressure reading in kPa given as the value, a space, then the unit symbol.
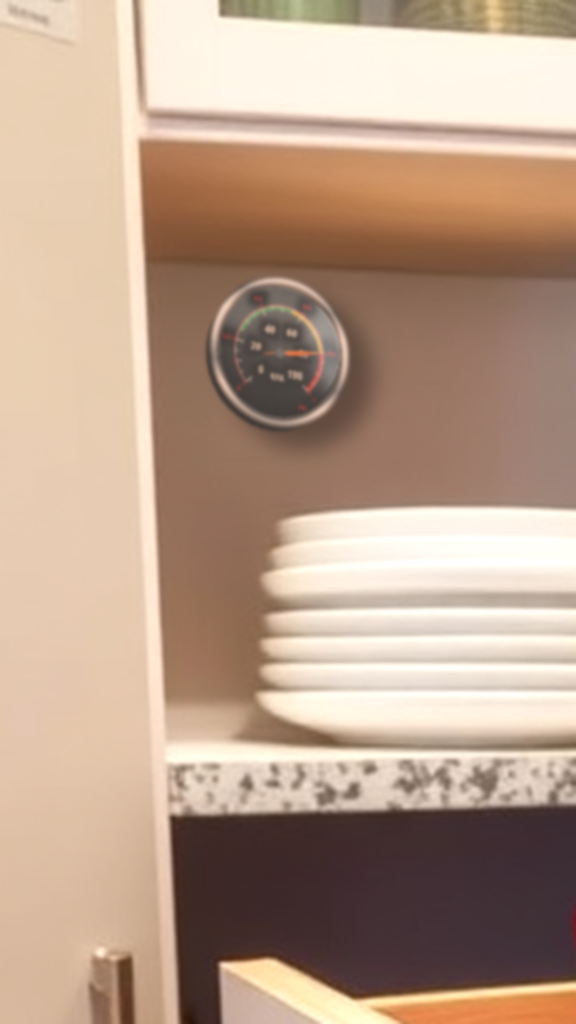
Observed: 80 kPa
